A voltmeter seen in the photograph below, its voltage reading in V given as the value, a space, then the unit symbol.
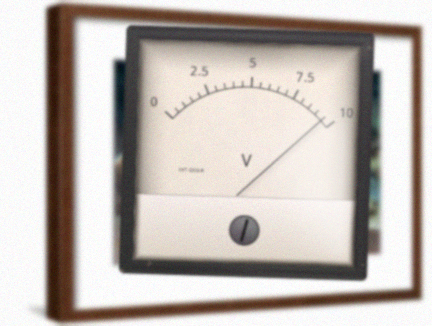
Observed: 9.5 V
